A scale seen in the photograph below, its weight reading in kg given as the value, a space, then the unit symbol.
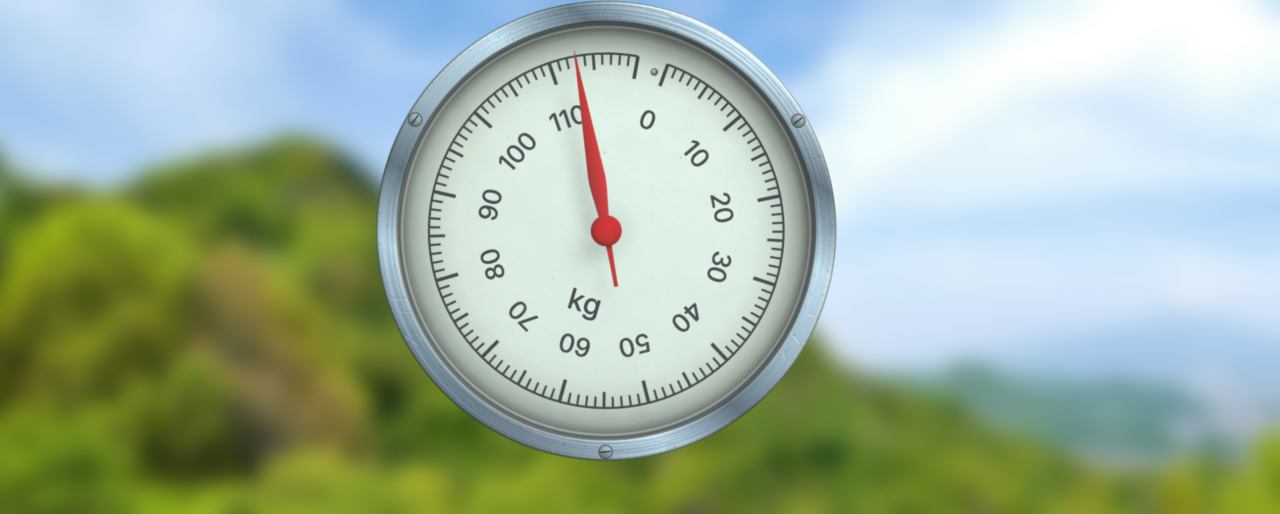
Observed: 113 kg
